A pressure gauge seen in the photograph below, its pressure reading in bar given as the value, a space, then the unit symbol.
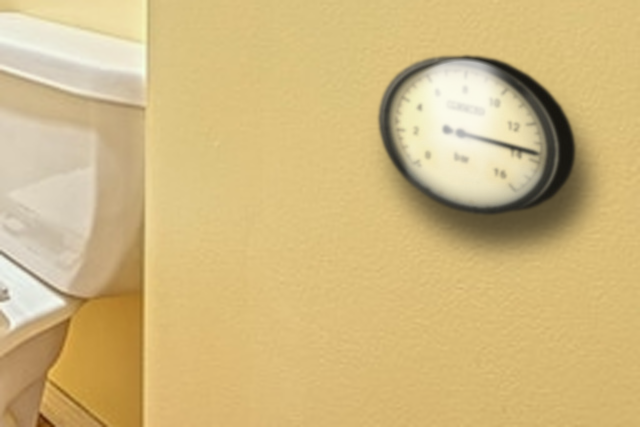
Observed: 13.5 bar
